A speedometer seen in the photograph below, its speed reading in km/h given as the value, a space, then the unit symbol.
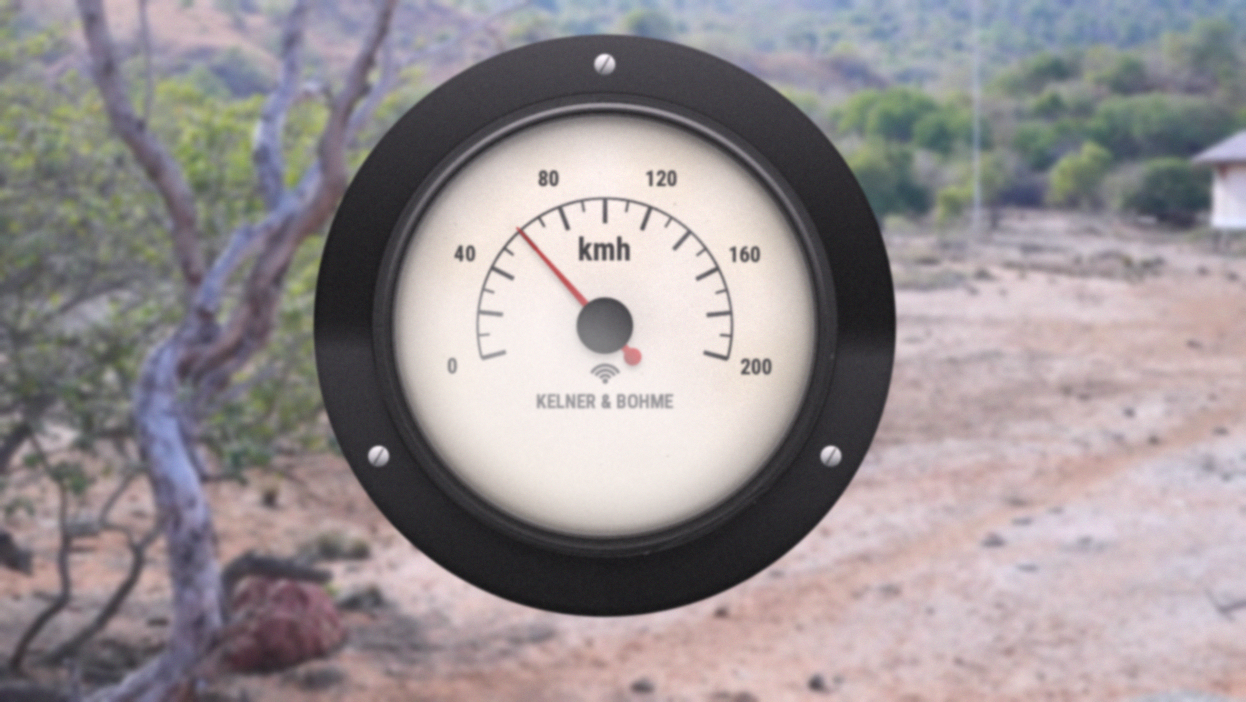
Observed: 60 km/h
